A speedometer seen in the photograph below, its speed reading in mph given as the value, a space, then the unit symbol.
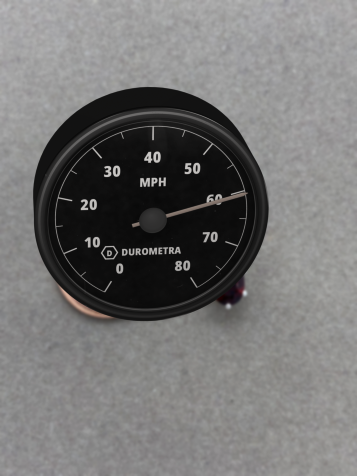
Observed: 60 mph
